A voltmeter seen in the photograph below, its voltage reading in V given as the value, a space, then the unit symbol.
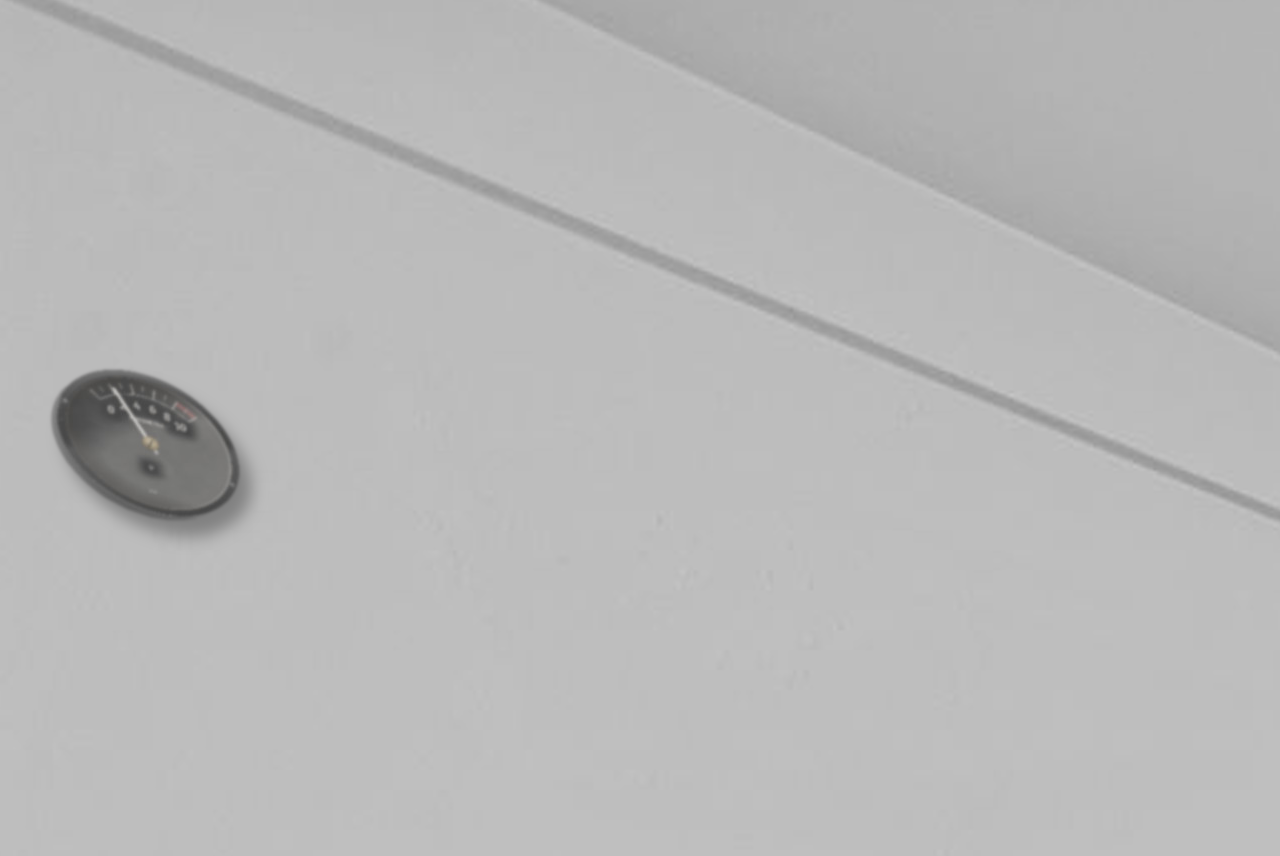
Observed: 2 V
